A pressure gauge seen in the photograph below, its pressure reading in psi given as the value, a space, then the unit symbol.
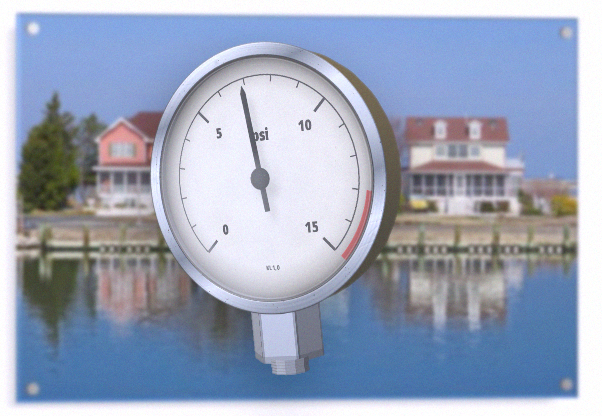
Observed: 7 psi
